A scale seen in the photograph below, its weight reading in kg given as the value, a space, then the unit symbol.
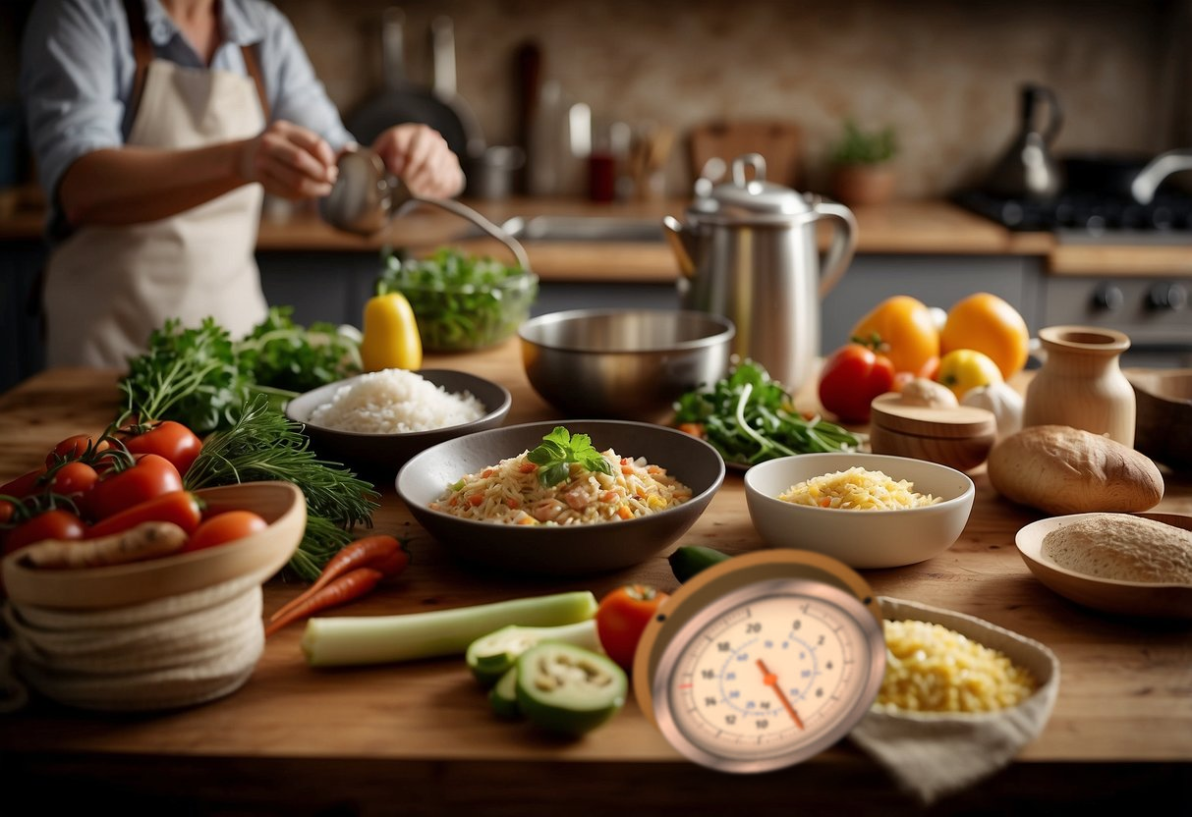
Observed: 8 kg
